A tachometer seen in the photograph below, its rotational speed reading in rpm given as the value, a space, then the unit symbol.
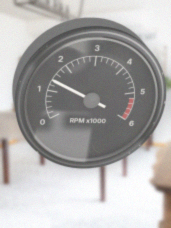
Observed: 1400 rpm
